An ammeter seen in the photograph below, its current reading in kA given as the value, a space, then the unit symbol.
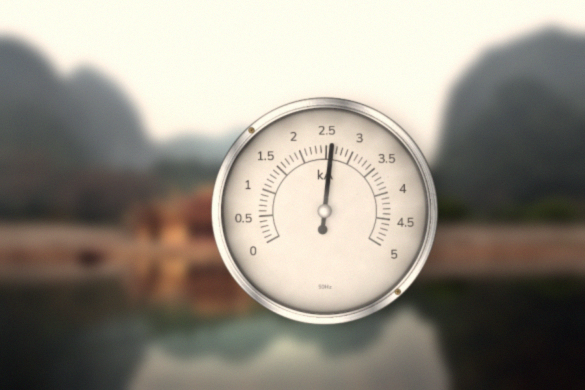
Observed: 2.6 kA
